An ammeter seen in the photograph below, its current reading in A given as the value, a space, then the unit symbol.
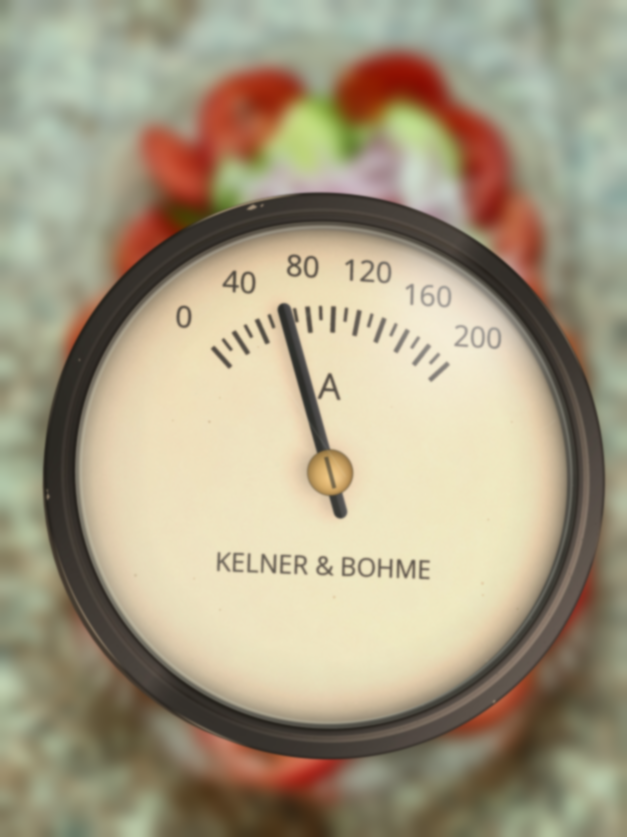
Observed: 60 A
